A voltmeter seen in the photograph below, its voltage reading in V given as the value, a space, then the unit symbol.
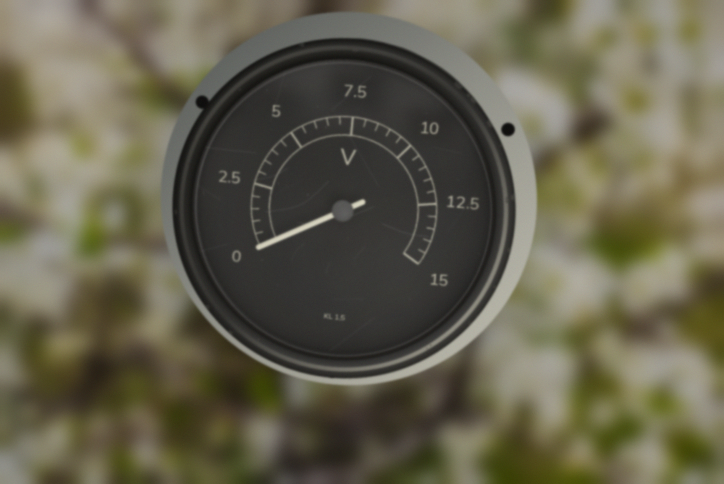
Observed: 0 V
